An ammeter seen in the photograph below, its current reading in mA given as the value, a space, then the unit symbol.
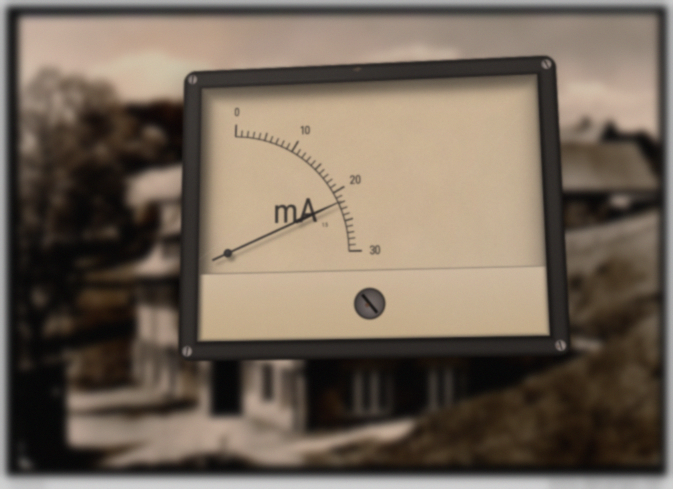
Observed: 22 mA
